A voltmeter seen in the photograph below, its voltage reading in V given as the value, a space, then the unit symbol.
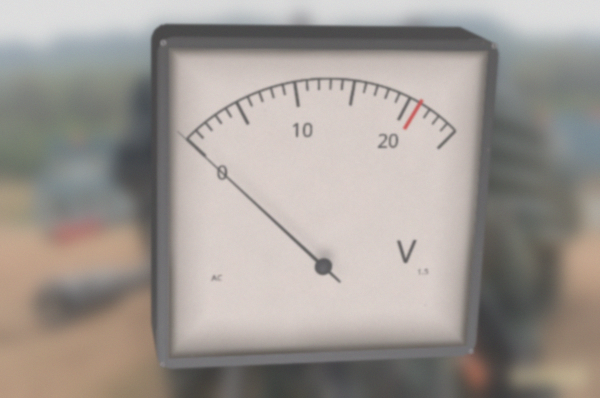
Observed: 0 V
